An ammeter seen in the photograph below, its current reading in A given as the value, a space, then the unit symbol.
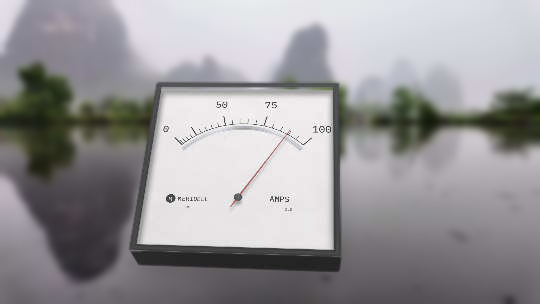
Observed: 90 A
